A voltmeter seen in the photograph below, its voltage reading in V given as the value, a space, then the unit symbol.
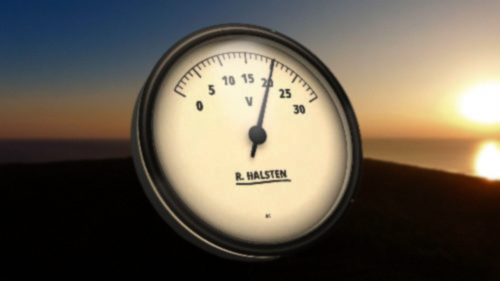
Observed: 20 V
